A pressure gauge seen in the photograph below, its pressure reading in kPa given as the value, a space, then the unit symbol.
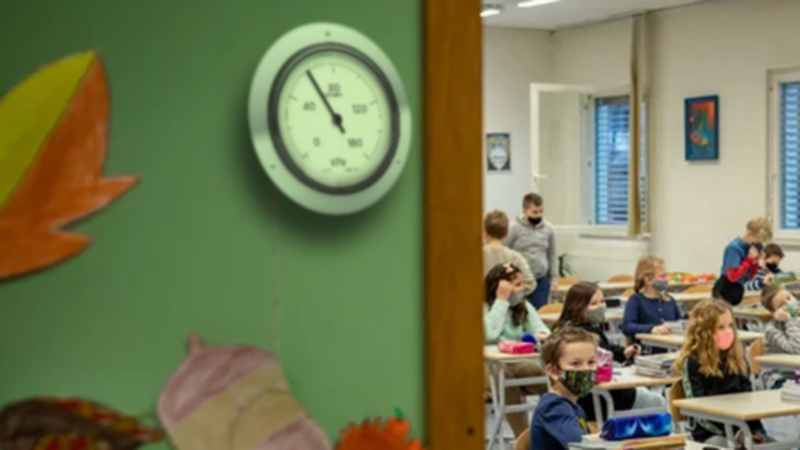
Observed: 60 kPa
